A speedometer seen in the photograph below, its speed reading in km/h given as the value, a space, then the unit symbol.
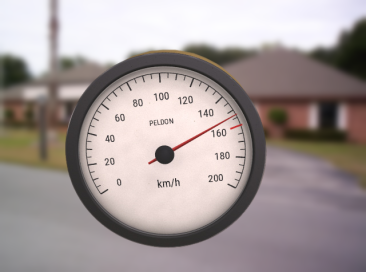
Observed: 152.5 km/h
